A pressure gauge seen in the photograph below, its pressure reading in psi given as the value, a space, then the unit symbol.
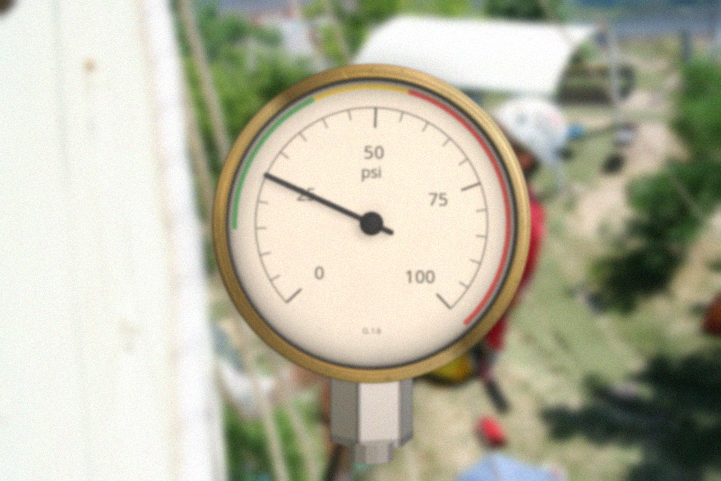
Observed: 25 psi
